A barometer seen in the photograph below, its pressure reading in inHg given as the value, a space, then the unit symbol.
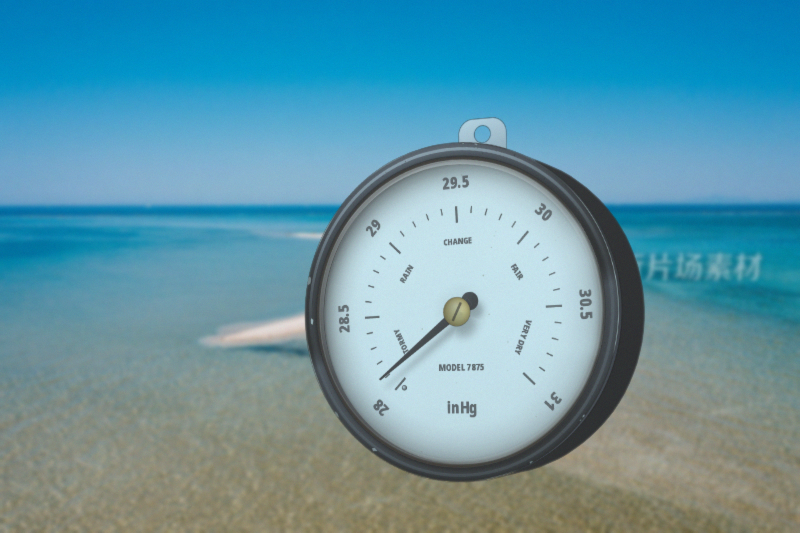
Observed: 28.1 inHg
